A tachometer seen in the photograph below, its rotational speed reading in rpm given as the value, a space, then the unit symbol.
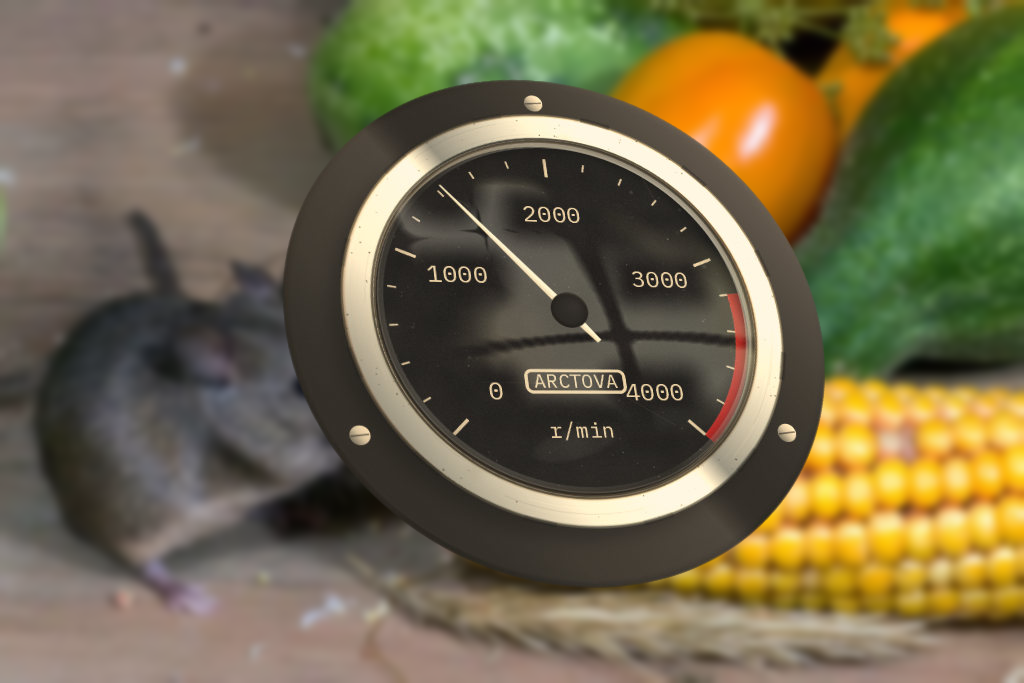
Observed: 1400 rpm
